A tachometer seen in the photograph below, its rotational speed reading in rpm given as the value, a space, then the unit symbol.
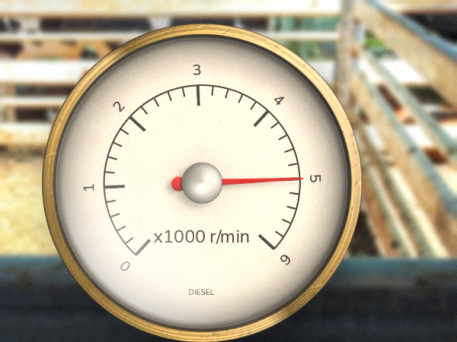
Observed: 5000 rpm
